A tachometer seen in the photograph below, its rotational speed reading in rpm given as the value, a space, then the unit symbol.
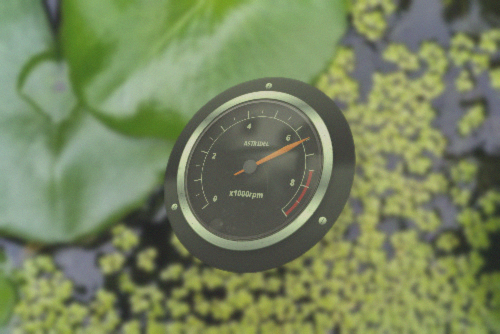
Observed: 6500 rpm
